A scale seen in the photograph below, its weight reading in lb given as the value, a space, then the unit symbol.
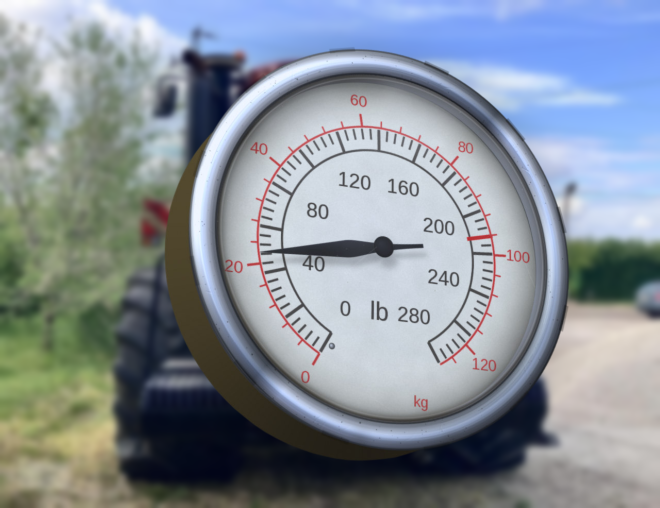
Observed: 48 lb
